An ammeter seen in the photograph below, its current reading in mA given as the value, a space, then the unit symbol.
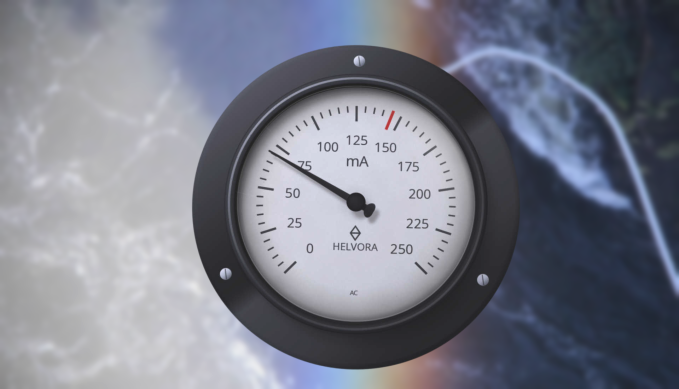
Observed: 70 mA
